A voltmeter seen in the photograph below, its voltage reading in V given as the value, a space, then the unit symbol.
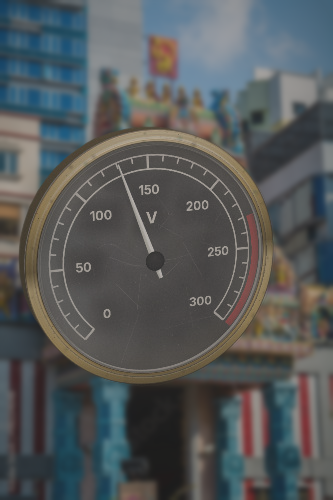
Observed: 130 V
